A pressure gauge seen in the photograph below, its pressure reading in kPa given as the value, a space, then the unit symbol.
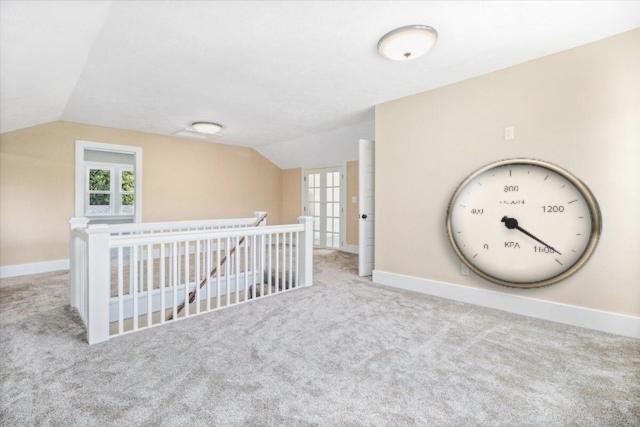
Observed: 1550 kPa
